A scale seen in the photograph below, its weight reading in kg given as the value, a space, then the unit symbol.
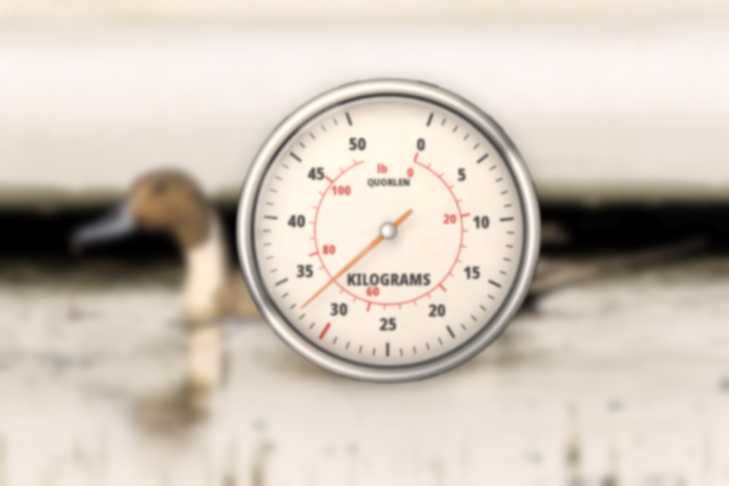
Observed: 32.5 kg
